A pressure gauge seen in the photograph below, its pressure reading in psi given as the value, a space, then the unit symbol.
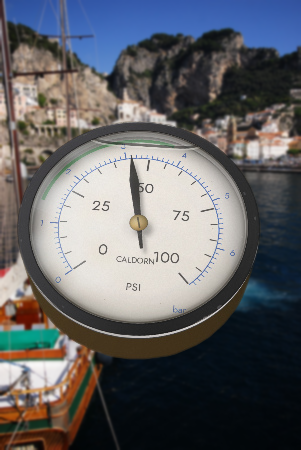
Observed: 45 psi
